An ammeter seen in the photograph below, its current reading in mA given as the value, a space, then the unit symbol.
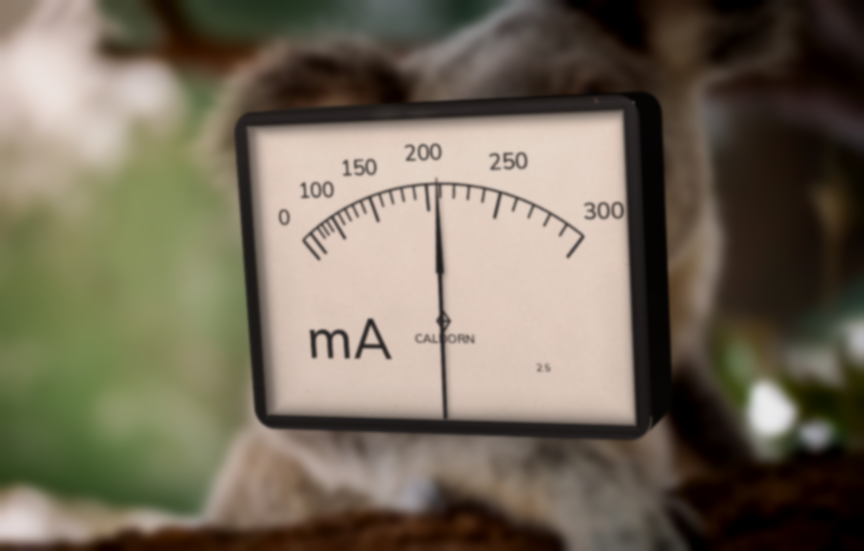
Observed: 210 mA
